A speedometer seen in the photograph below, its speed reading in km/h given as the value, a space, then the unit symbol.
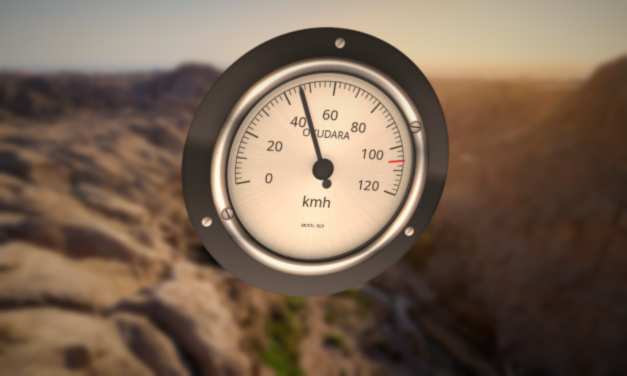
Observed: 46 km/h
